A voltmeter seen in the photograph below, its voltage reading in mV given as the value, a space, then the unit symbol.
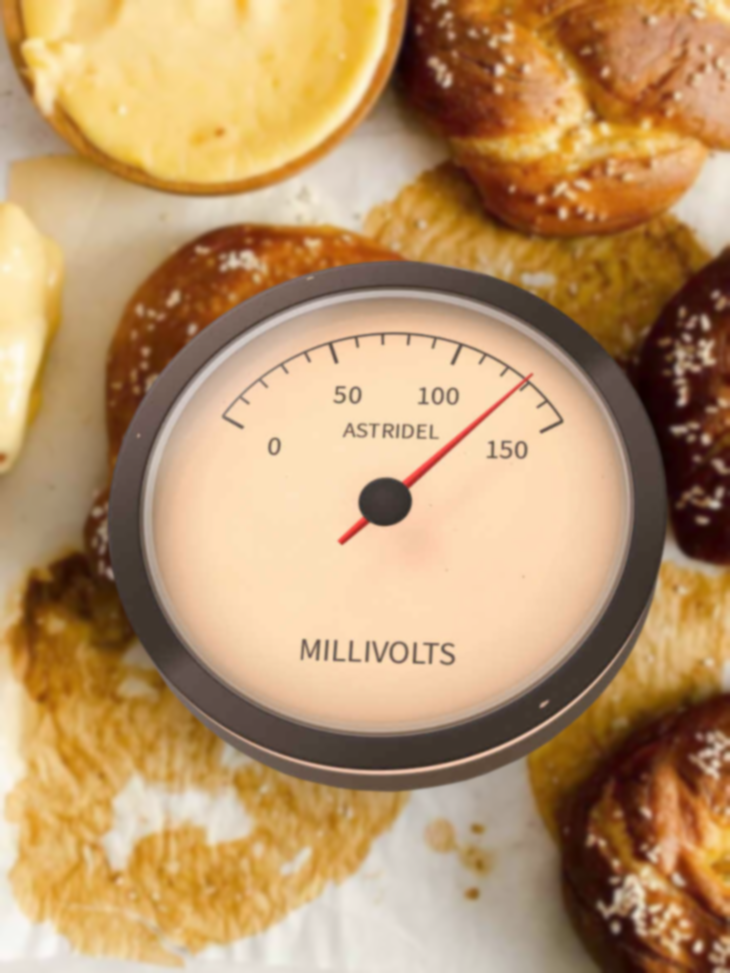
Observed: 130 mV
